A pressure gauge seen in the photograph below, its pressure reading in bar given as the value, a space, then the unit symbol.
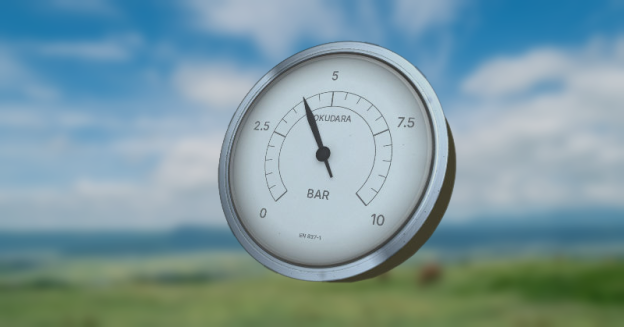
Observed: 4 bar
